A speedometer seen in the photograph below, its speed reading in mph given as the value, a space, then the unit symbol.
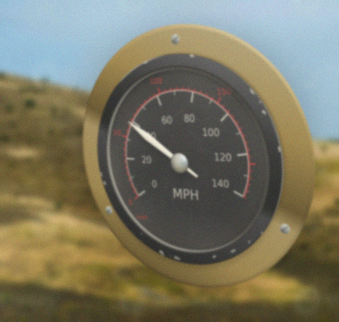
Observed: 40 mph
